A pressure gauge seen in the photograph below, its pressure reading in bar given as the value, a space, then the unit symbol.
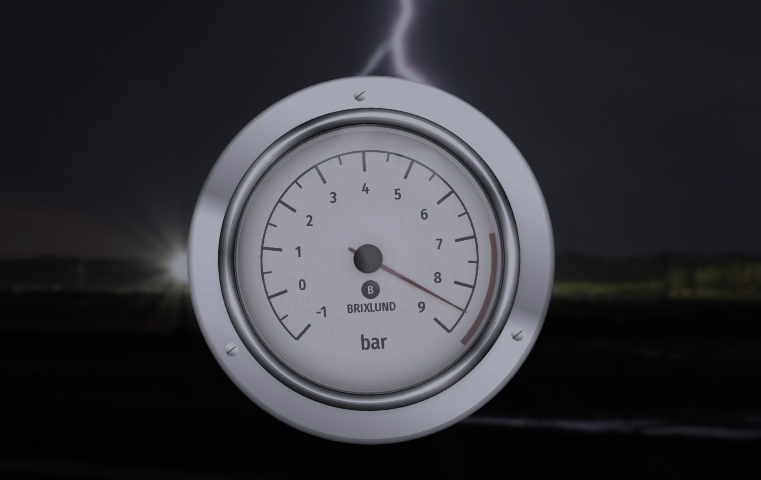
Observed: 8.5 bar
